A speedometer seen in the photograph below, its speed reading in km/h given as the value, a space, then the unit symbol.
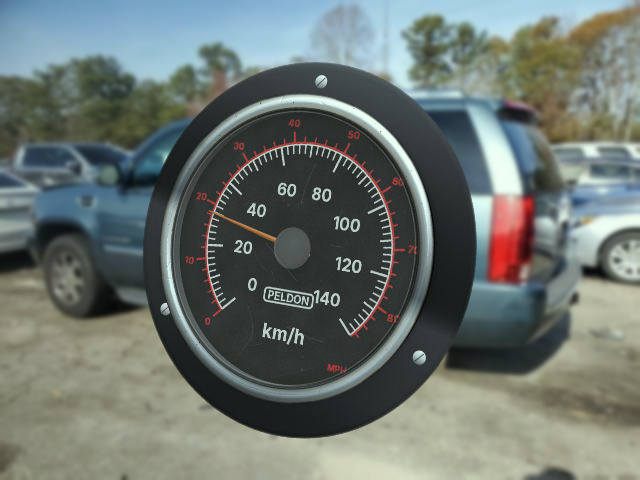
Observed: 30 km/h
